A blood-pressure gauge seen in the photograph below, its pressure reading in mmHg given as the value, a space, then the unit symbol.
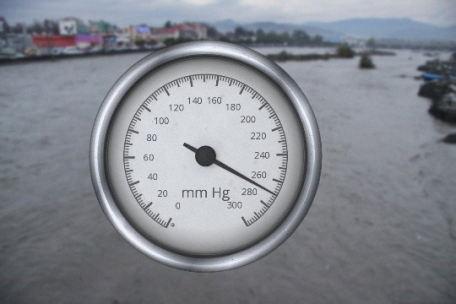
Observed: 270 mmHg
